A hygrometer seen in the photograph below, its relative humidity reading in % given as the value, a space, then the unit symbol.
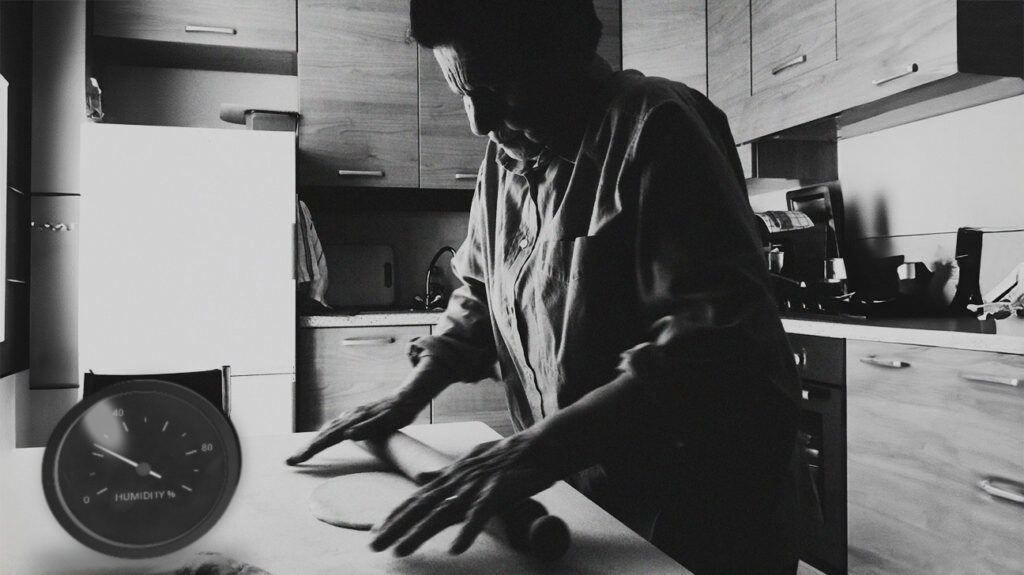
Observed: 25 %
